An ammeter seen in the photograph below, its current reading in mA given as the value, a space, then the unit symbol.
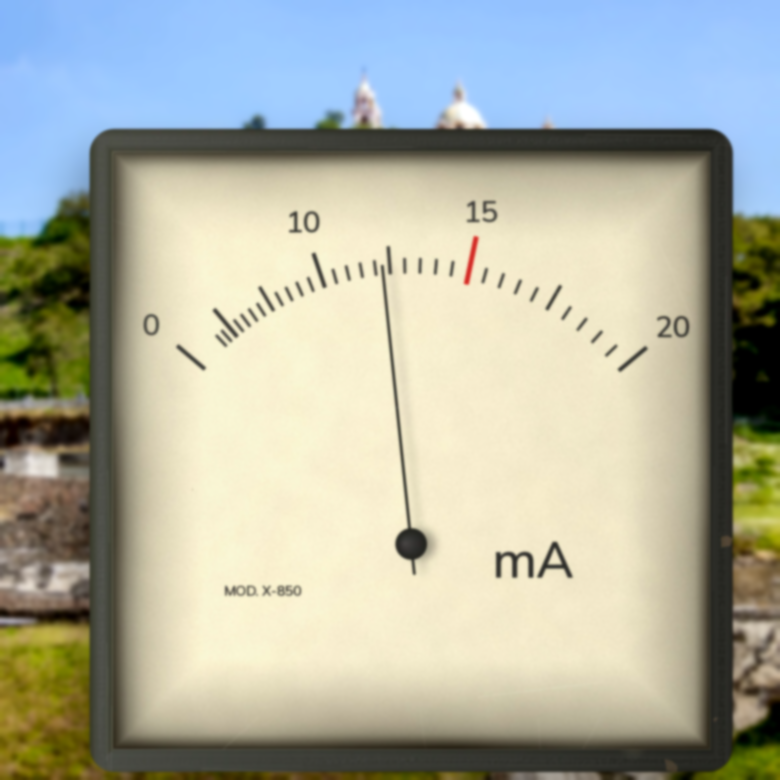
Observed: 12.25 mA
